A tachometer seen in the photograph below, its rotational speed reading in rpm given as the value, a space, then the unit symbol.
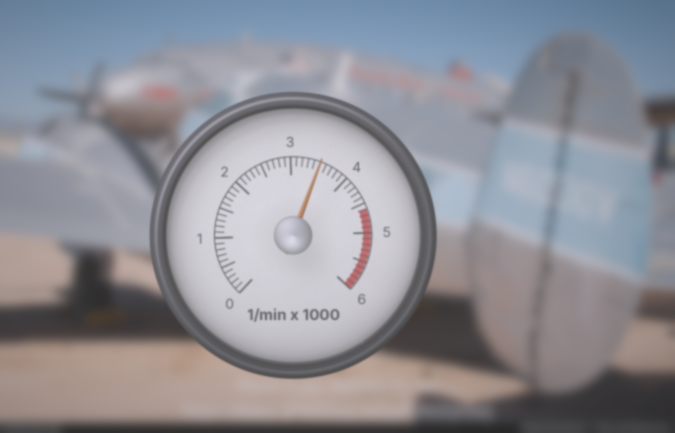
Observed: 3500 rpm
